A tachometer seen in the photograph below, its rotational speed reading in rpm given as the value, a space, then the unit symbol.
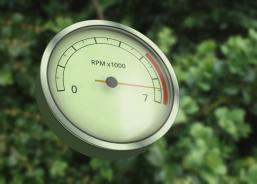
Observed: 6500 rpm
